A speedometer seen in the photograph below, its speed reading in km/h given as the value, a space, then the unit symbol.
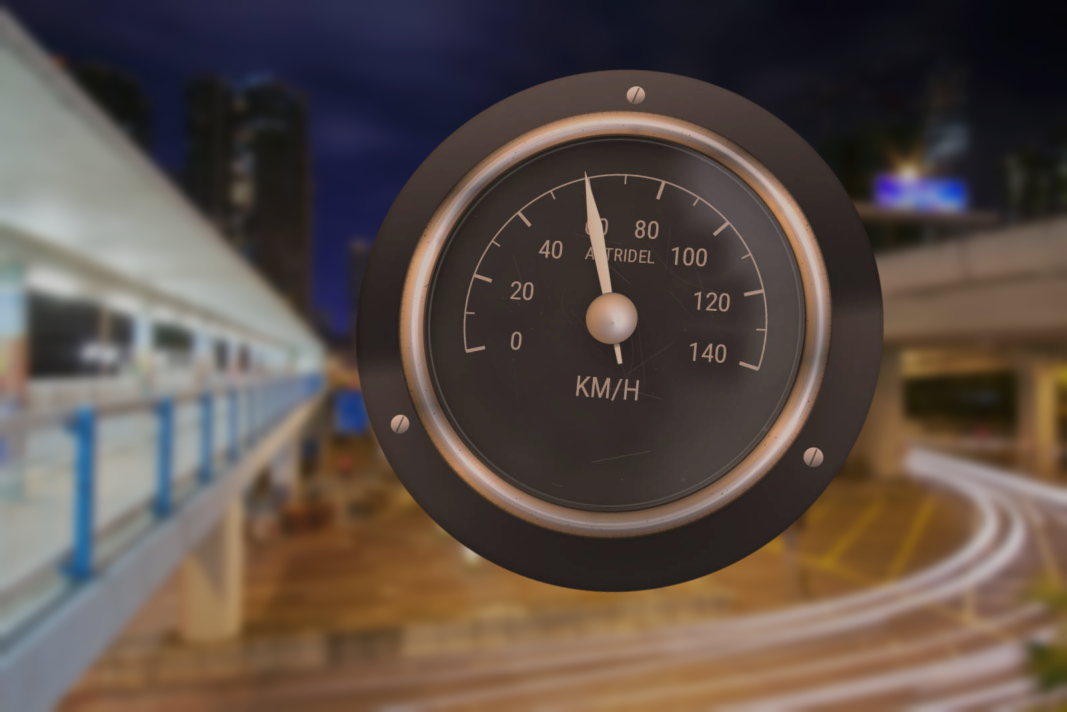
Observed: 60 km/h
